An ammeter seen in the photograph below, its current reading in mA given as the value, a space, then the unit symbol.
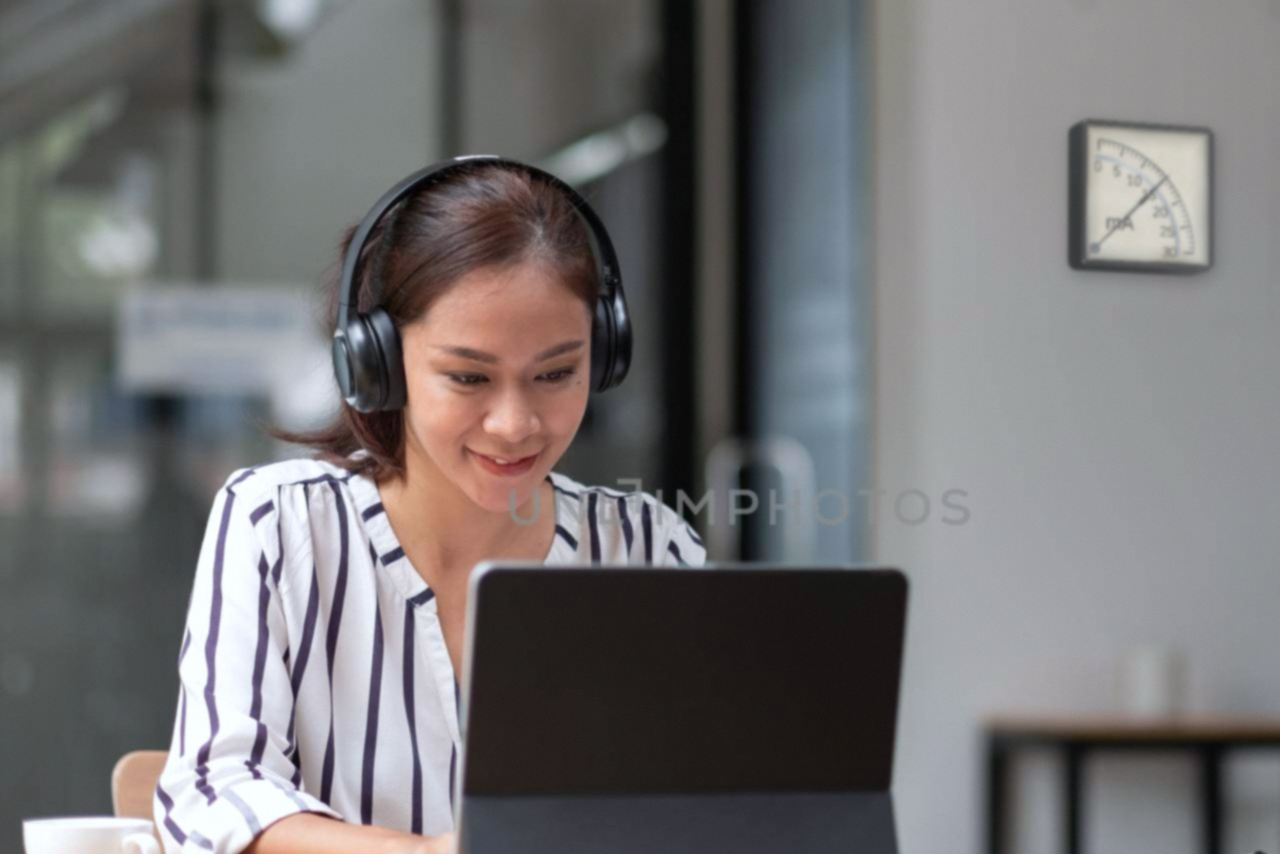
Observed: 15 mA
